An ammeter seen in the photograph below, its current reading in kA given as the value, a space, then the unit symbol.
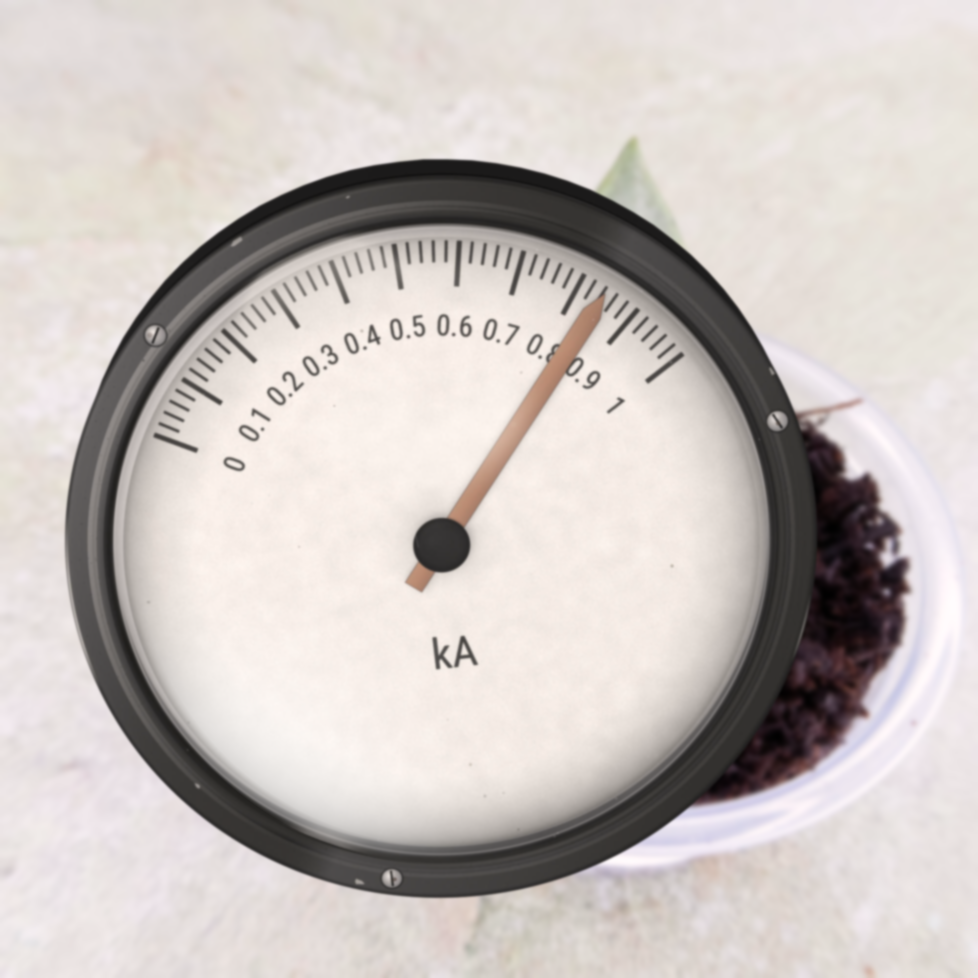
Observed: 0.84 kA
